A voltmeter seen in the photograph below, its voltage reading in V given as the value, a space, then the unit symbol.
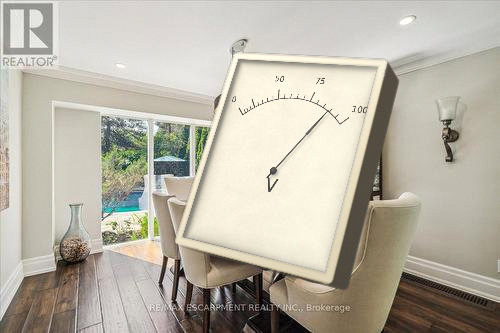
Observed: 90 V
